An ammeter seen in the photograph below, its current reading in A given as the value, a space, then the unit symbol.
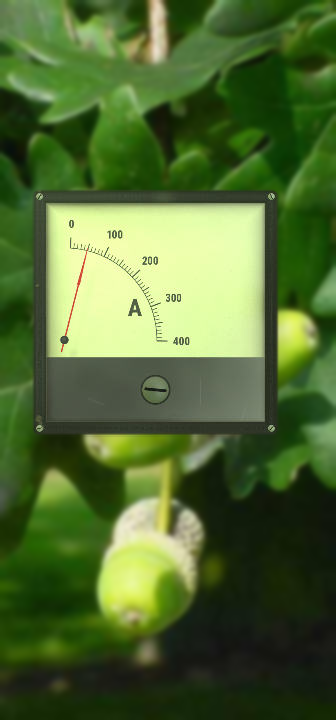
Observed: 50 A
